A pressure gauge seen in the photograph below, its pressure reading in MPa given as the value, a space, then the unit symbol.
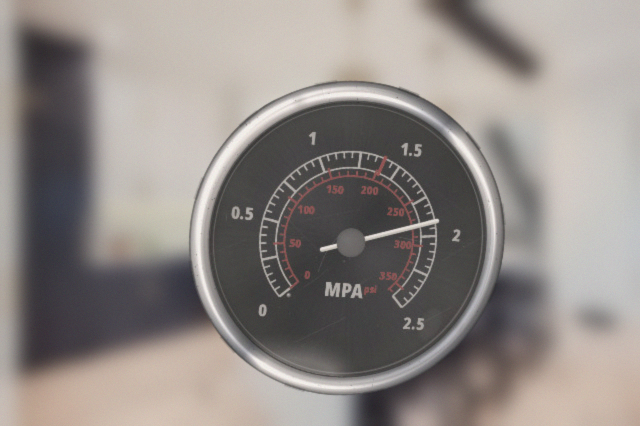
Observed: 1.9 MPa
